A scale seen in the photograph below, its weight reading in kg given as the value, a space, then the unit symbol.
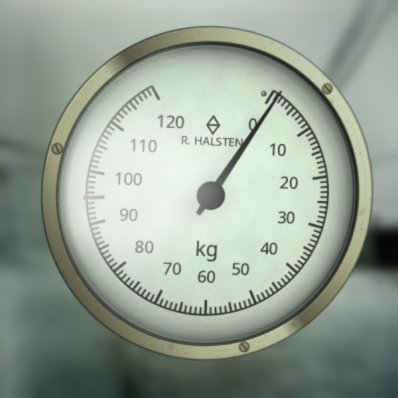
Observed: 1 kg
